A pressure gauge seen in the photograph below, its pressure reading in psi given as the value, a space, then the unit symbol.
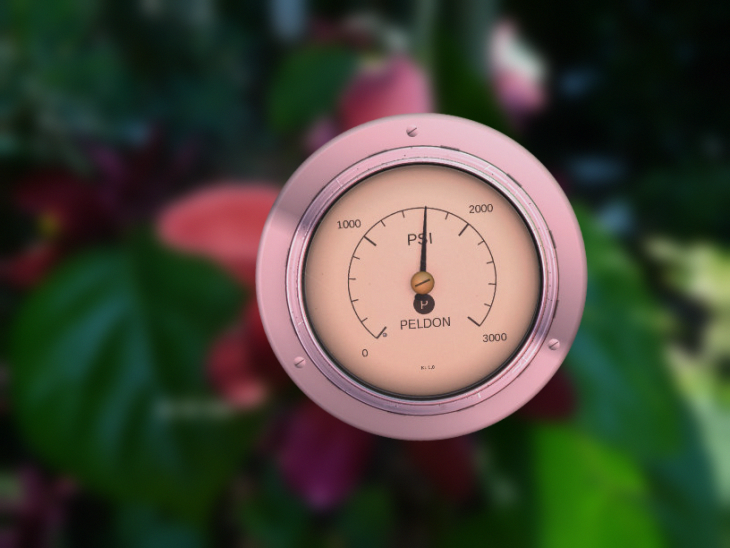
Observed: 1600 psi
